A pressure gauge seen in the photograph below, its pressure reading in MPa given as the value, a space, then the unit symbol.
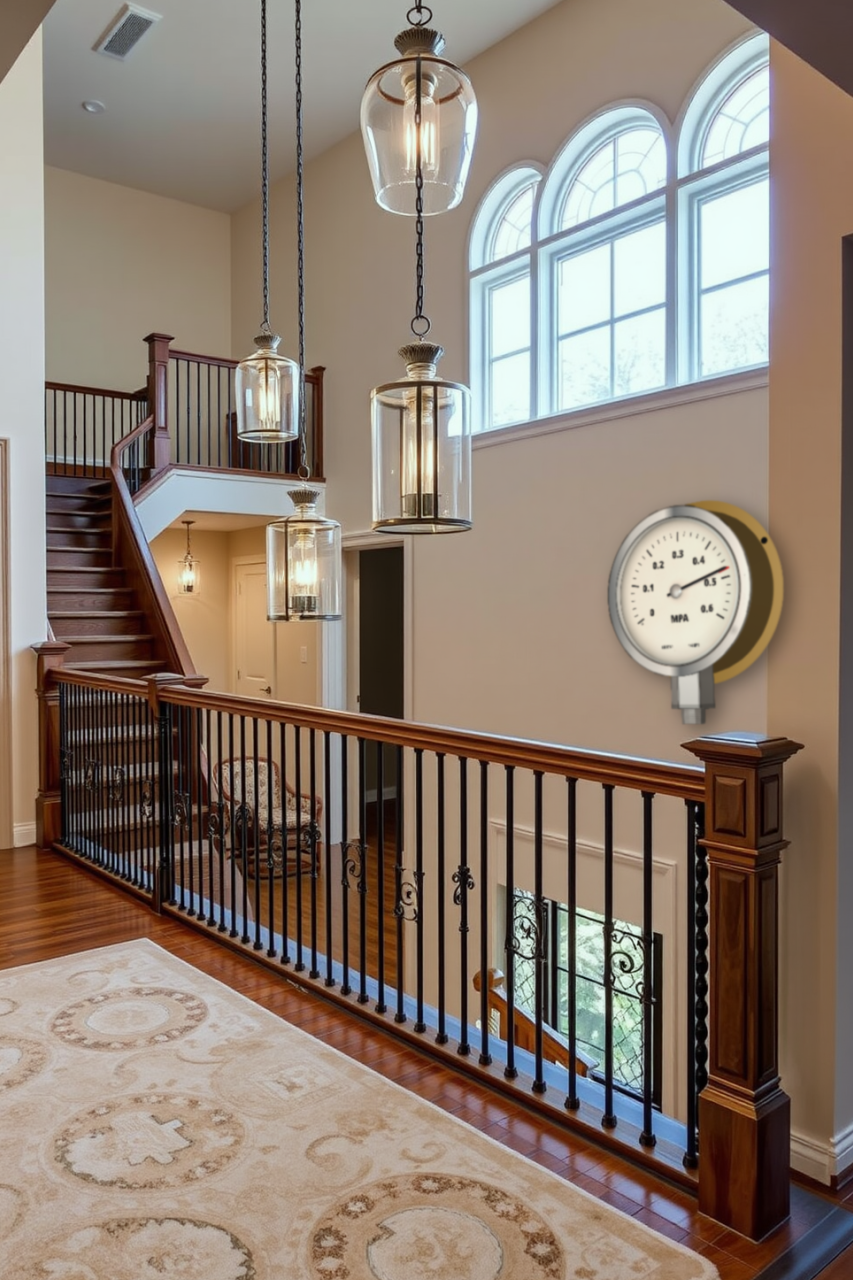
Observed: 0.48 MPa
